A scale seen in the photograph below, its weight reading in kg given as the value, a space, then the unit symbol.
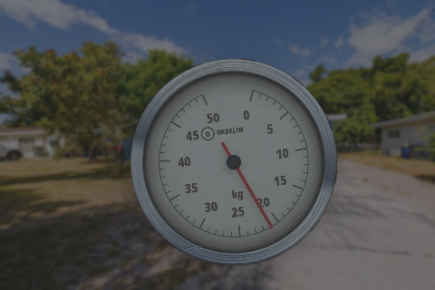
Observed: 21 kg
